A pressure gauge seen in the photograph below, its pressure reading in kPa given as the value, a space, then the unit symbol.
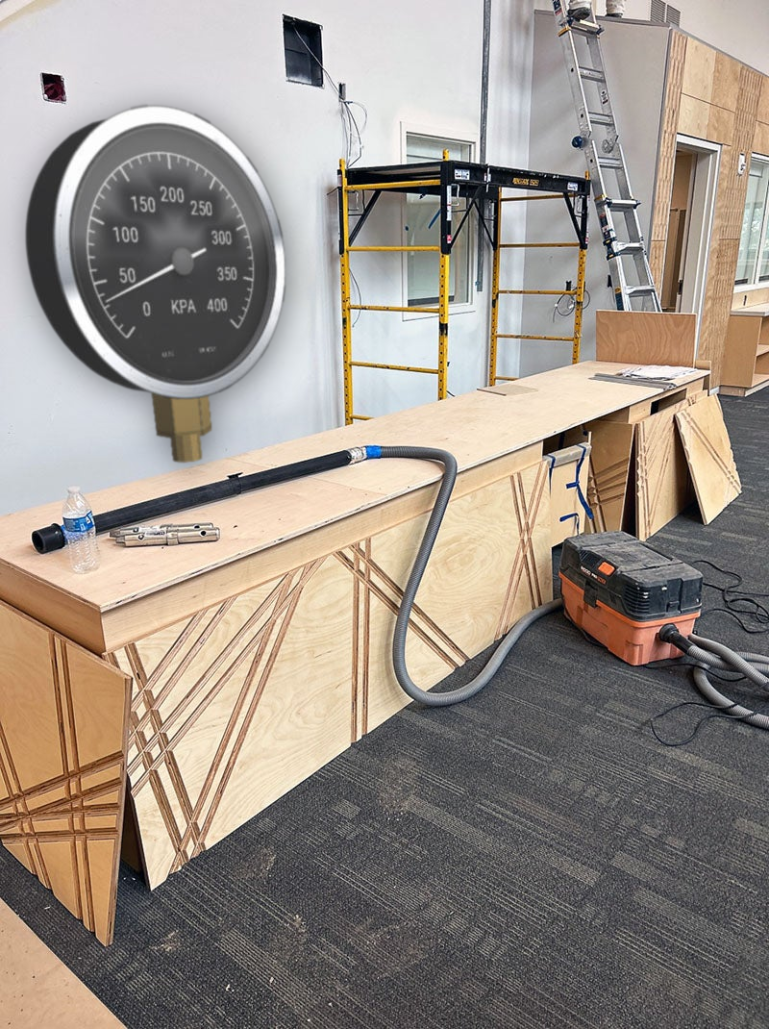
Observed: 35 kPa
